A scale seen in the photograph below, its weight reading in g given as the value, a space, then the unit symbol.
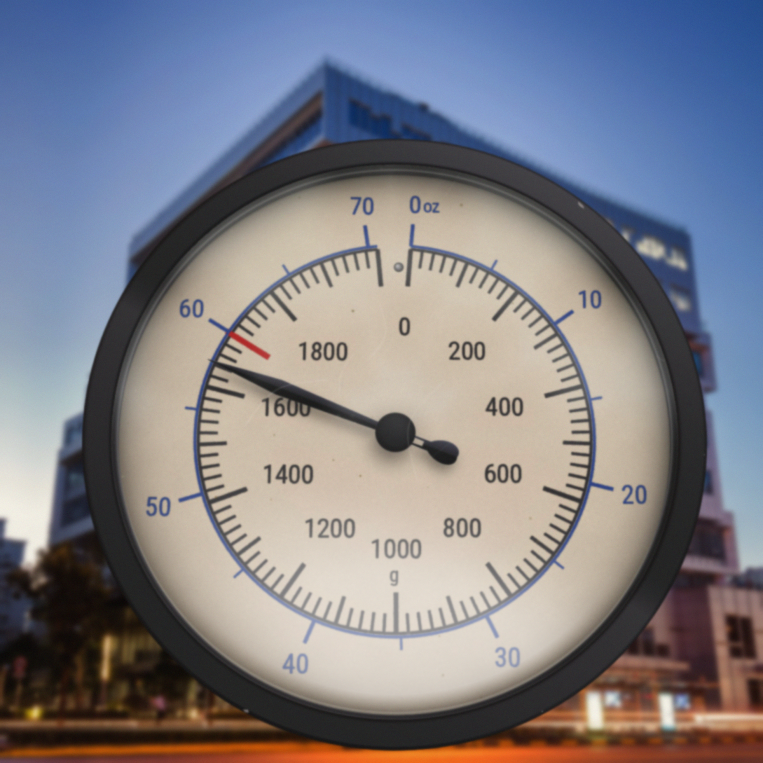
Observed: 1640 g
